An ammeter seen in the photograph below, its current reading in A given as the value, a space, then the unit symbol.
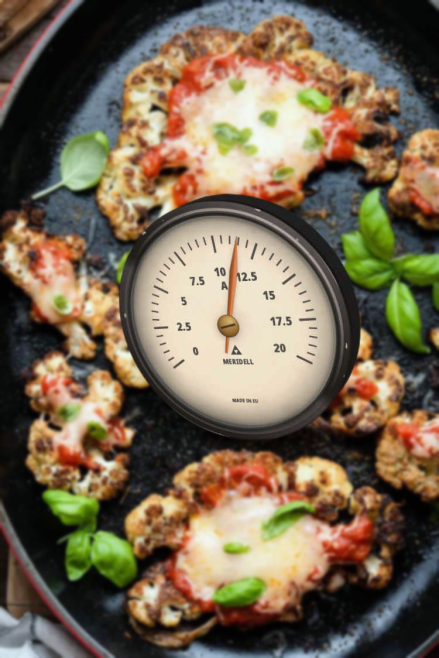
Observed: 11.5 A
